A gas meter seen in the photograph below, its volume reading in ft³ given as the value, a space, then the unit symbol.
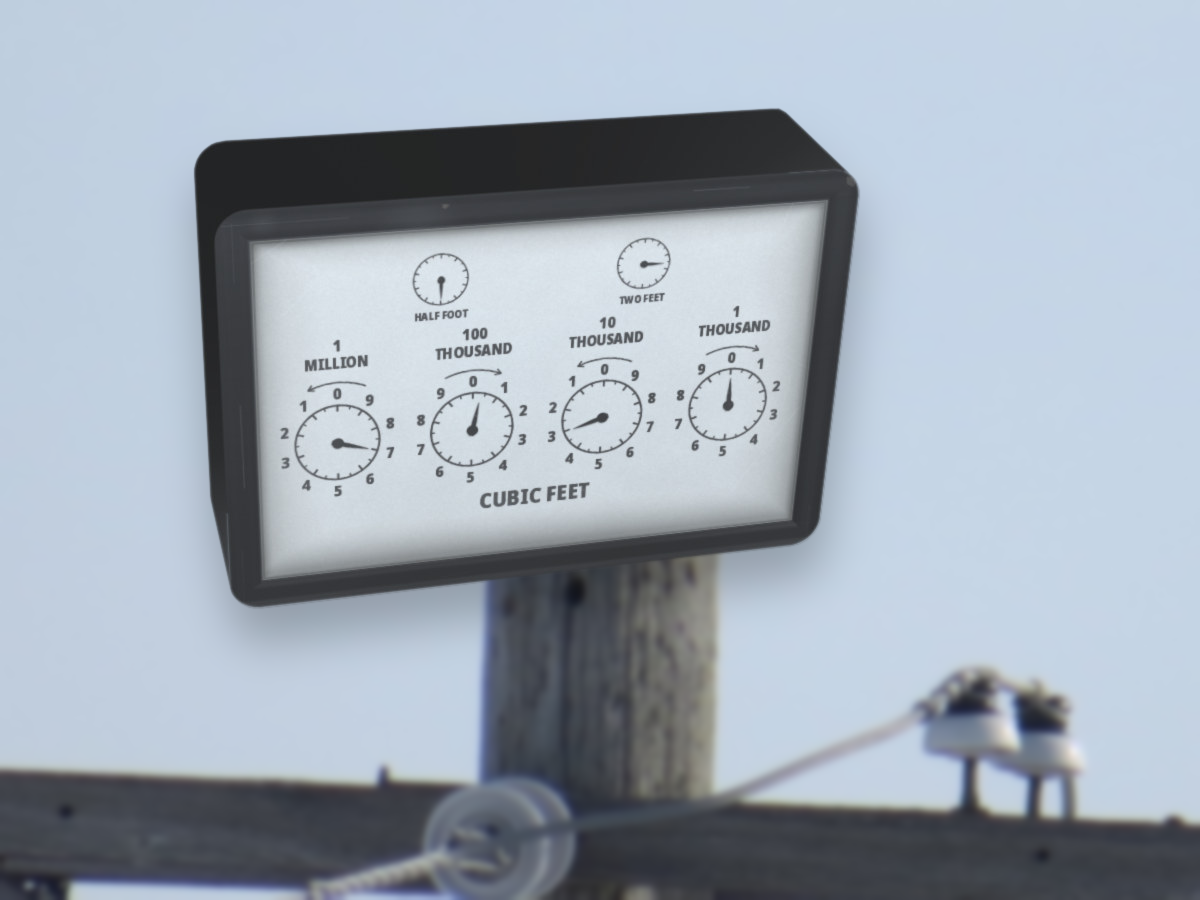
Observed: 703000 ft³
